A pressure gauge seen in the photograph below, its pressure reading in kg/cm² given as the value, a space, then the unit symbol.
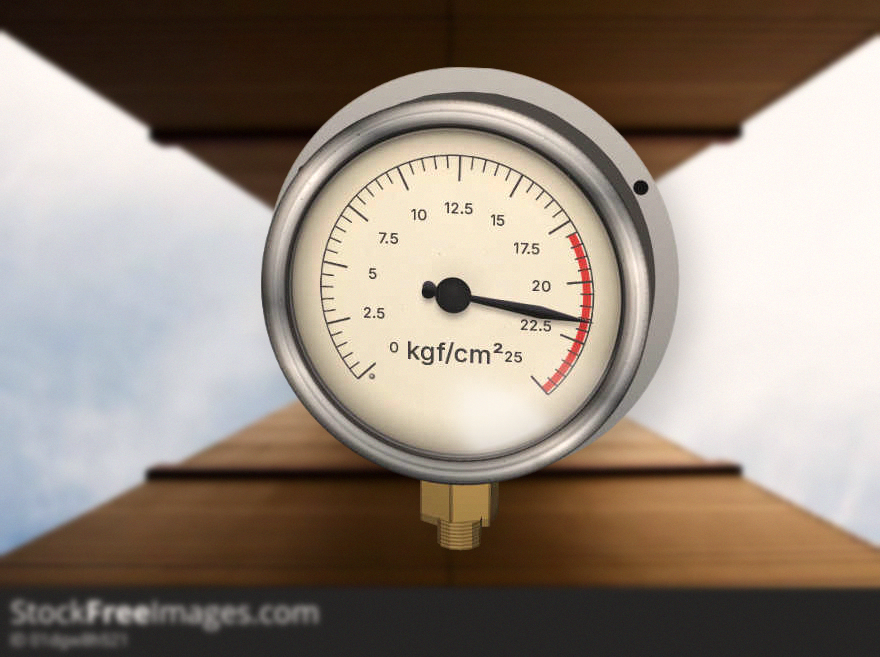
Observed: 21.5 kg/cm²
